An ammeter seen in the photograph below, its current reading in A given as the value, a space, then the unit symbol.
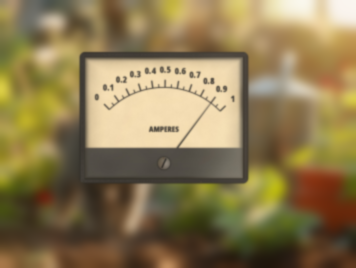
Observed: 0.9 A
